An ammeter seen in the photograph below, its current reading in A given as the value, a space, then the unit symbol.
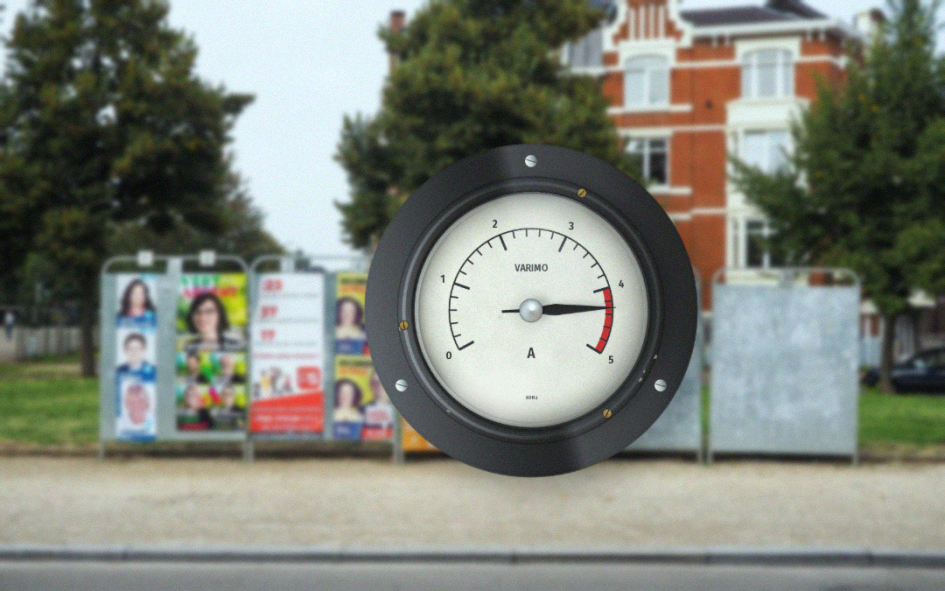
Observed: 4.3 A
